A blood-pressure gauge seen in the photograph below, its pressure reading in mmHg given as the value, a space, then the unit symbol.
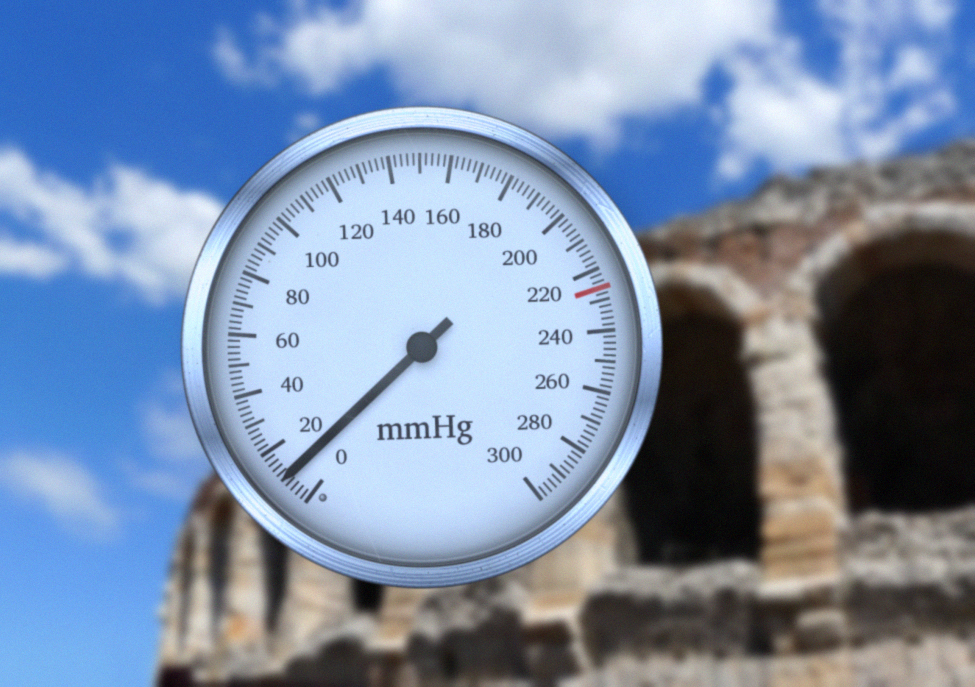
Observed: 10 mmHg
